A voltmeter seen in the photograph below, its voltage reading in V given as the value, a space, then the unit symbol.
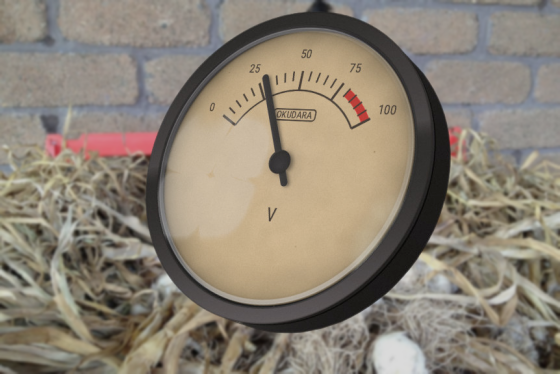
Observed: 30 V
